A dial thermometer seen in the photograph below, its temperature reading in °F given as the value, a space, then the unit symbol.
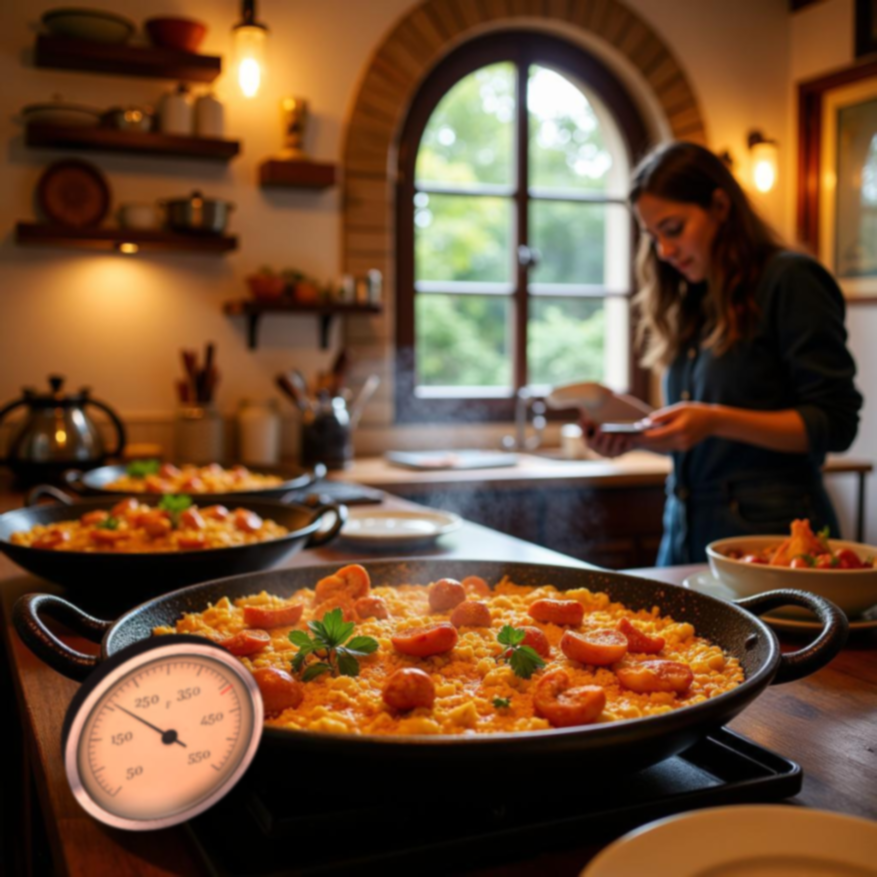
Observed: 210 °F
